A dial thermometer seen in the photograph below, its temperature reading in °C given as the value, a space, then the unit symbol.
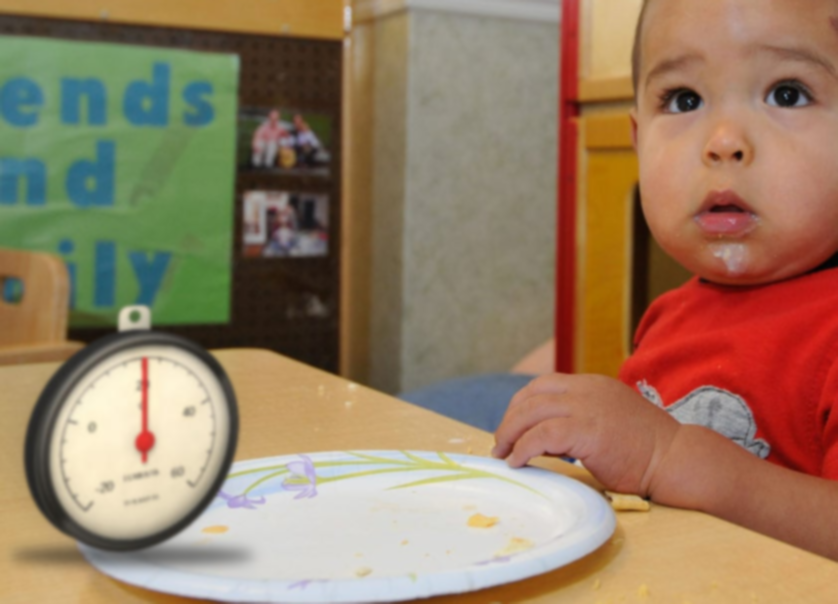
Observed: 20 °C
